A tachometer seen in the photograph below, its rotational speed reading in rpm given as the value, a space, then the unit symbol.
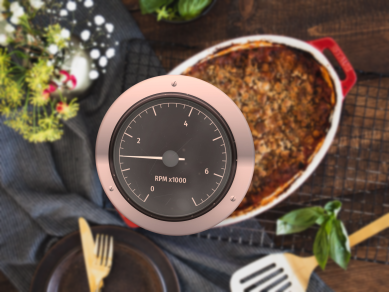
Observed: 1400 rpm
